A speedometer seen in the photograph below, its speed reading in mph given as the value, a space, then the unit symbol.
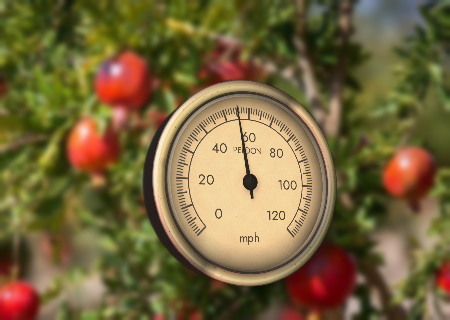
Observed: 55 mph
